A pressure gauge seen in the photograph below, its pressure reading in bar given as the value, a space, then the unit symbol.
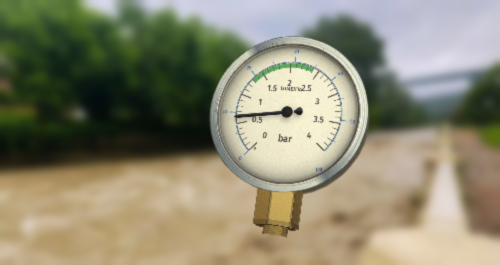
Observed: 0.6 bar
